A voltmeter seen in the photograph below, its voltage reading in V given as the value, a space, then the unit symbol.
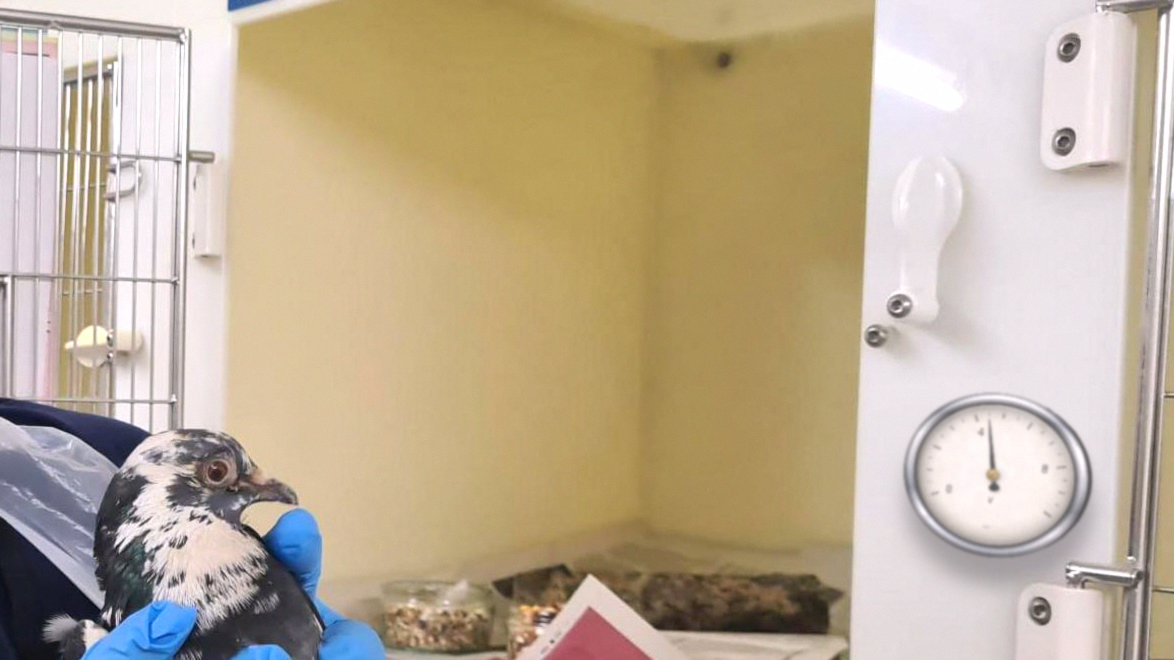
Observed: 4.5 V
